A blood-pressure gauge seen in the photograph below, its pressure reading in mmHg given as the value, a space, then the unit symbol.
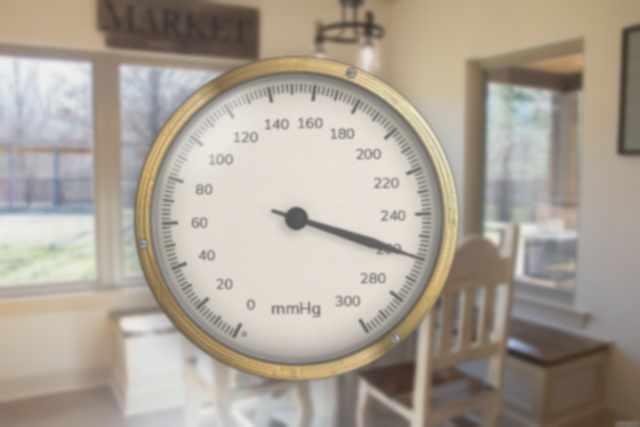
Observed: 260 mmHg
